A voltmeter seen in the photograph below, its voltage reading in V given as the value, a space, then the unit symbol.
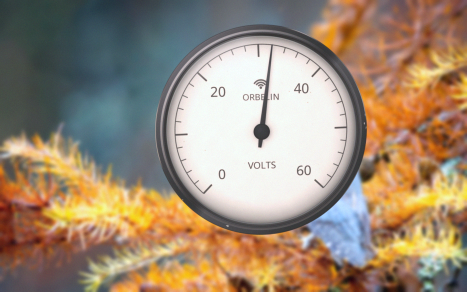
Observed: 32 V
